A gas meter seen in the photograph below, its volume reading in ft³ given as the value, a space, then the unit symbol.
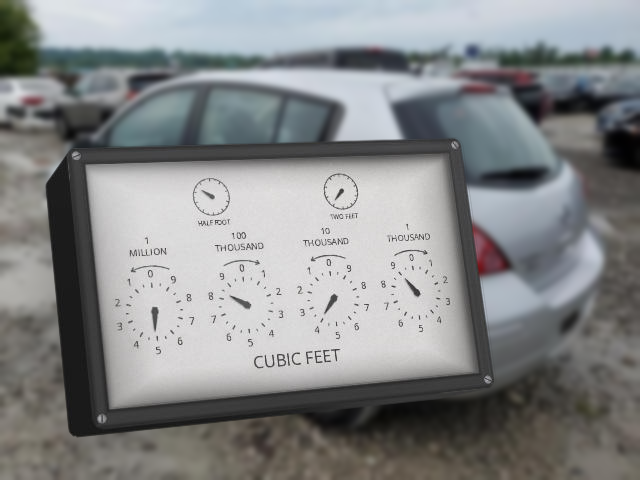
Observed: 483900 ft³
